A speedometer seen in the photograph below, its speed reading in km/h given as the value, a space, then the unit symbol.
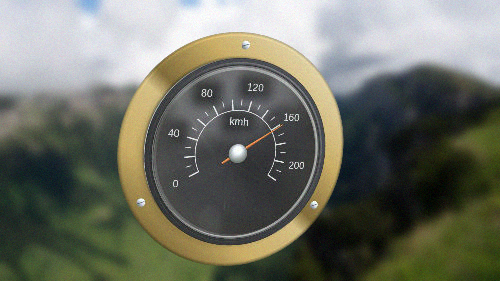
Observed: 160 km/h
